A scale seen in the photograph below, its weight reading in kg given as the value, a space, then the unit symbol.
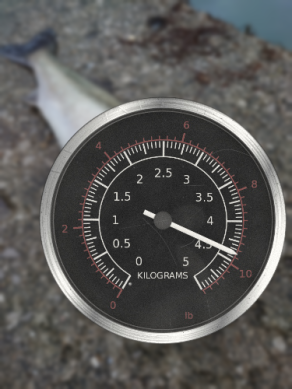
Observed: 4.4 kg
